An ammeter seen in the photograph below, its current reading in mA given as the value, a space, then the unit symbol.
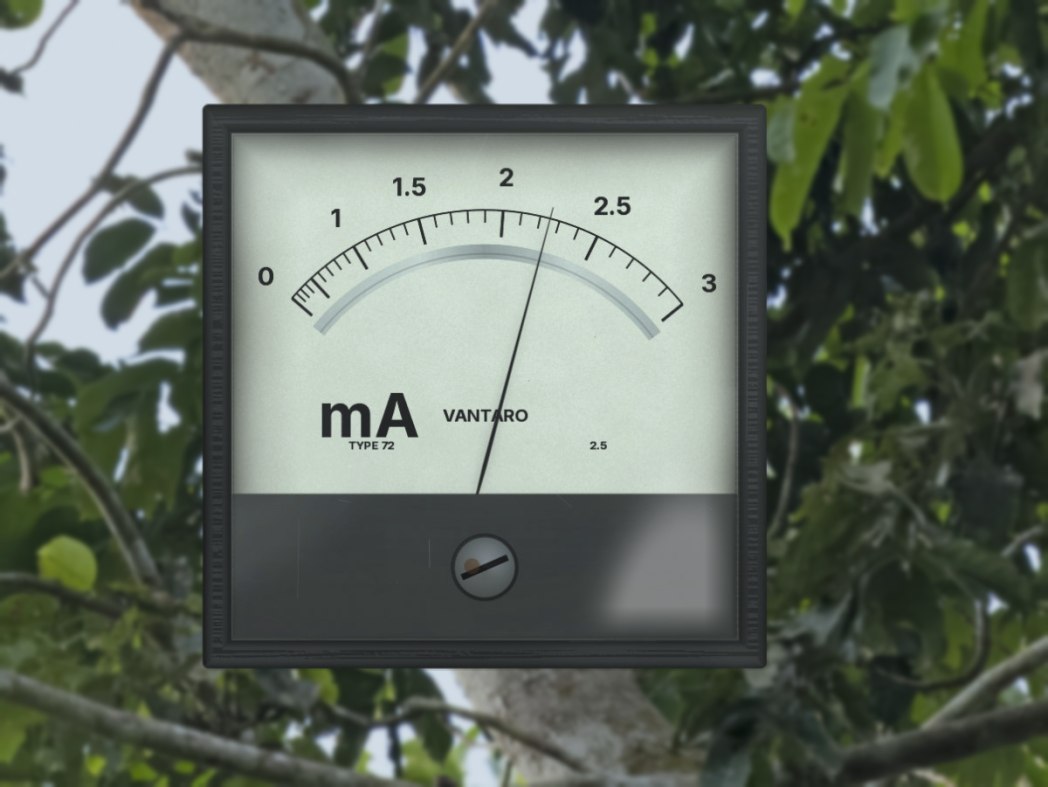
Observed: 2.25 mA
